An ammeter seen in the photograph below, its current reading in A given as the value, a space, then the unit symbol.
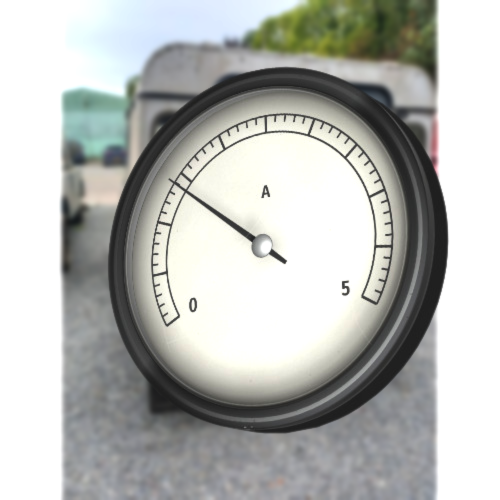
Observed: 1.4 A
